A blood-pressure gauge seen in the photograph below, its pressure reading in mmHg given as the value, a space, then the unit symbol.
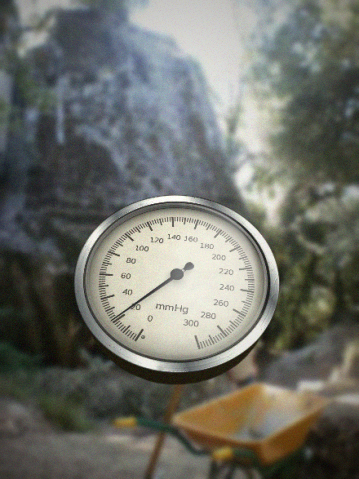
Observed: 20 mmHg
